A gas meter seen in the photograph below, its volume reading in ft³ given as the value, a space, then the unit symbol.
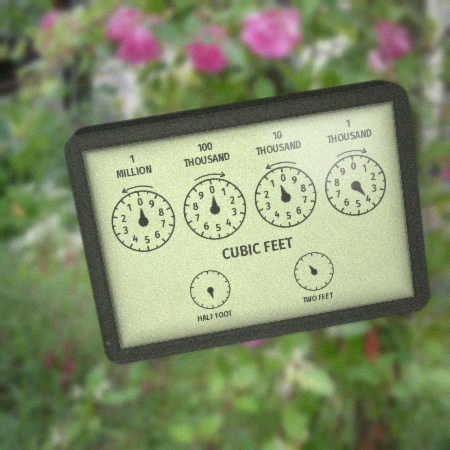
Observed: 400 ft³
